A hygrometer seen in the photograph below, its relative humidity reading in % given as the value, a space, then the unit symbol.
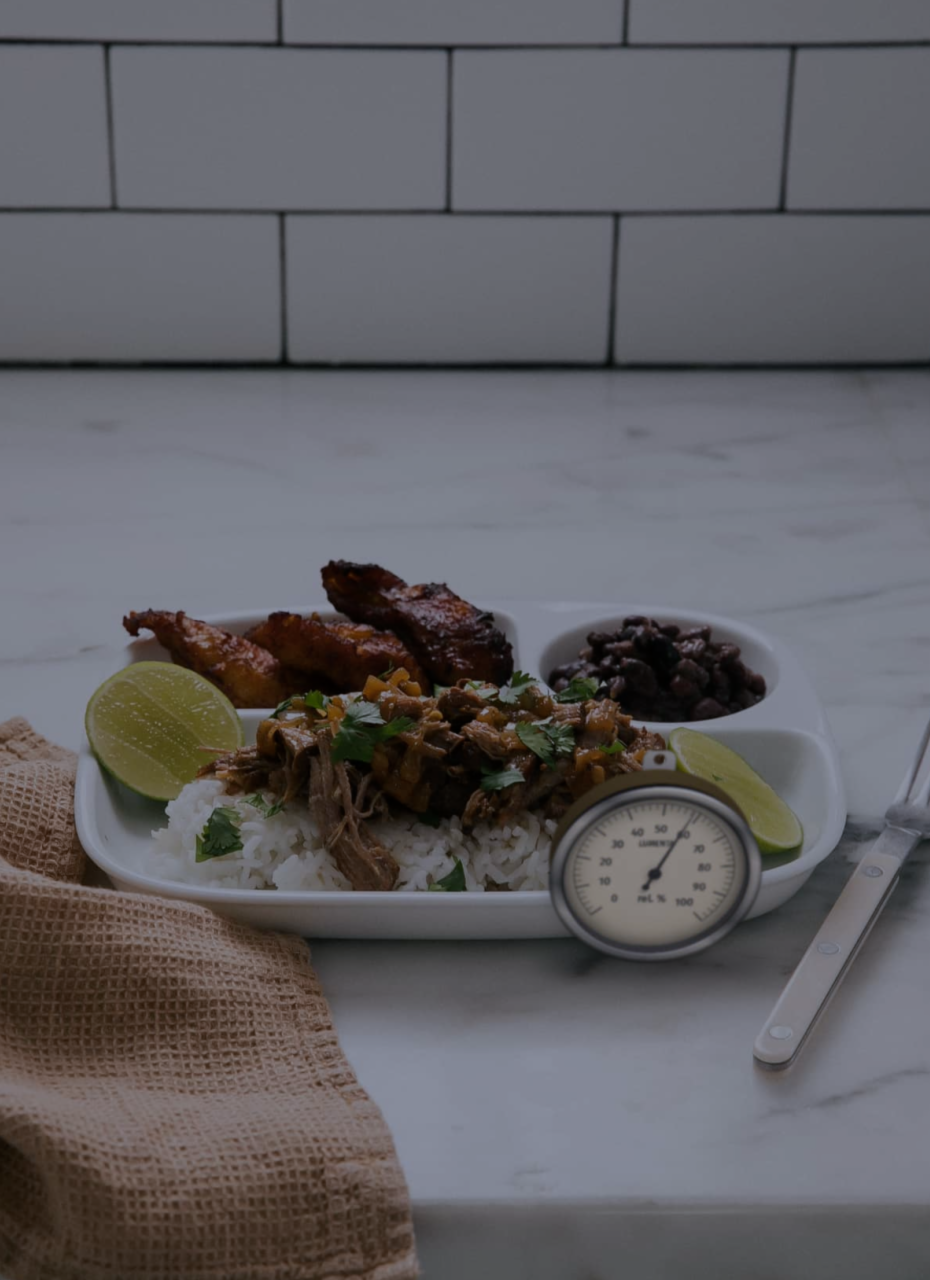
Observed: 58 %
